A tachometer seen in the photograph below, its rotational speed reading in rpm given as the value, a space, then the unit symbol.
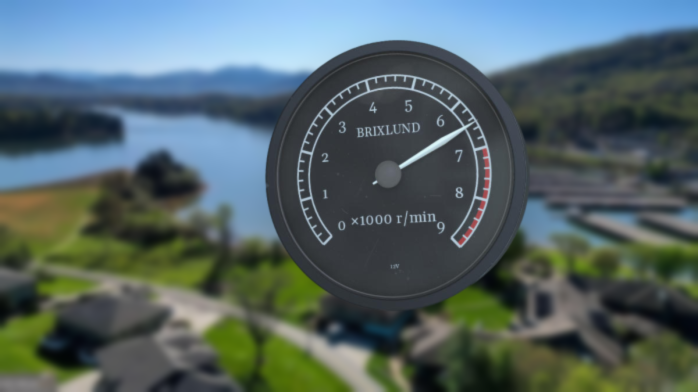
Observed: 6500 rpm
